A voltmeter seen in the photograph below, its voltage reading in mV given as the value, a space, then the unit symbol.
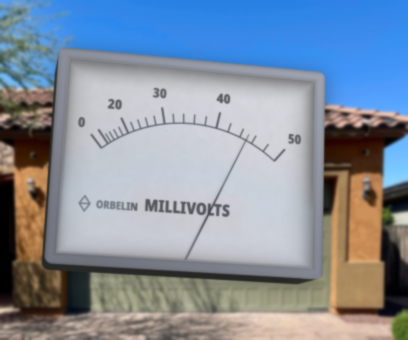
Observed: 45 mV
